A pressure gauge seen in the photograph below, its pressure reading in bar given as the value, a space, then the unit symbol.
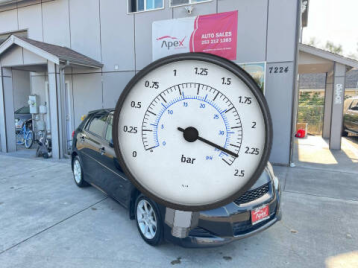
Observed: 2.35 bar
